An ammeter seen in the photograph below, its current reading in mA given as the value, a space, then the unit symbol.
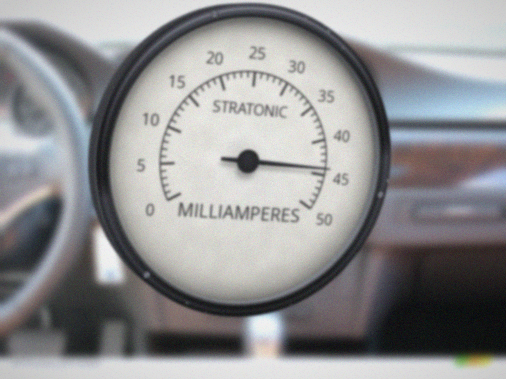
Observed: 44 mA
